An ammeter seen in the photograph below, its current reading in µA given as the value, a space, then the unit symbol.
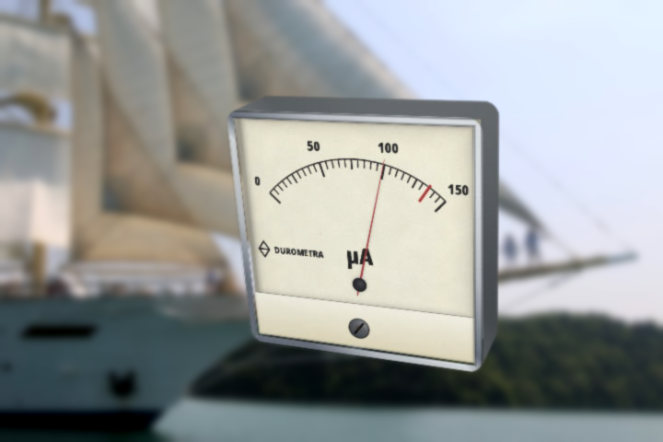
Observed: 100 µA
